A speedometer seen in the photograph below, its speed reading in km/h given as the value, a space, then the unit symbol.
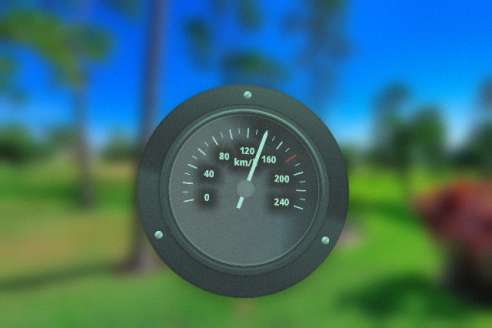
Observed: 140 km/h
